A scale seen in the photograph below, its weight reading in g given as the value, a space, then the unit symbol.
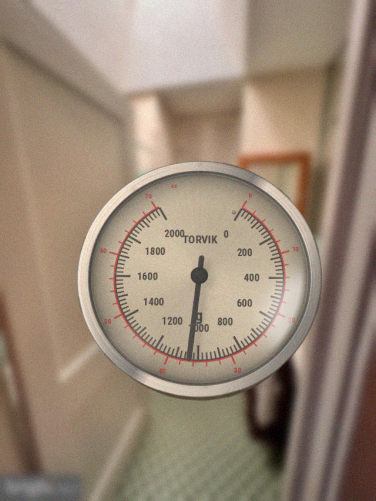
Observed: 1040 g
